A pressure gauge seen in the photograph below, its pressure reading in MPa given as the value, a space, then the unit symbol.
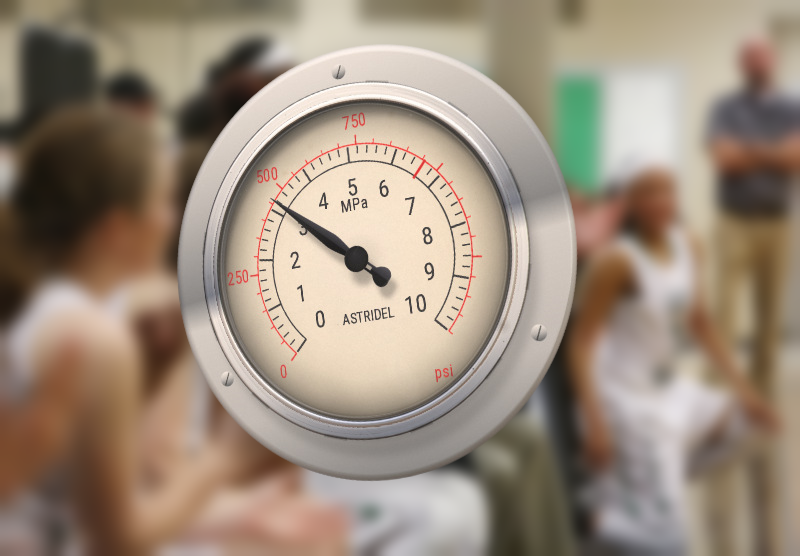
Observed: 3.2 MPa
